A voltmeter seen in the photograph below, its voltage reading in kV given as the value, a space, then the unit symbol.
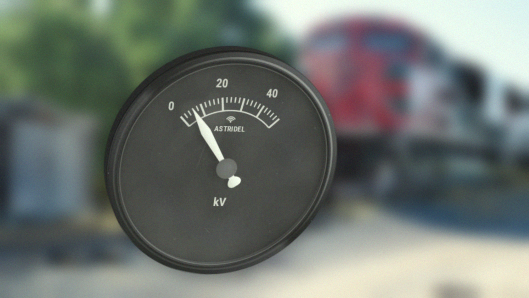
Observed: 6 kV
